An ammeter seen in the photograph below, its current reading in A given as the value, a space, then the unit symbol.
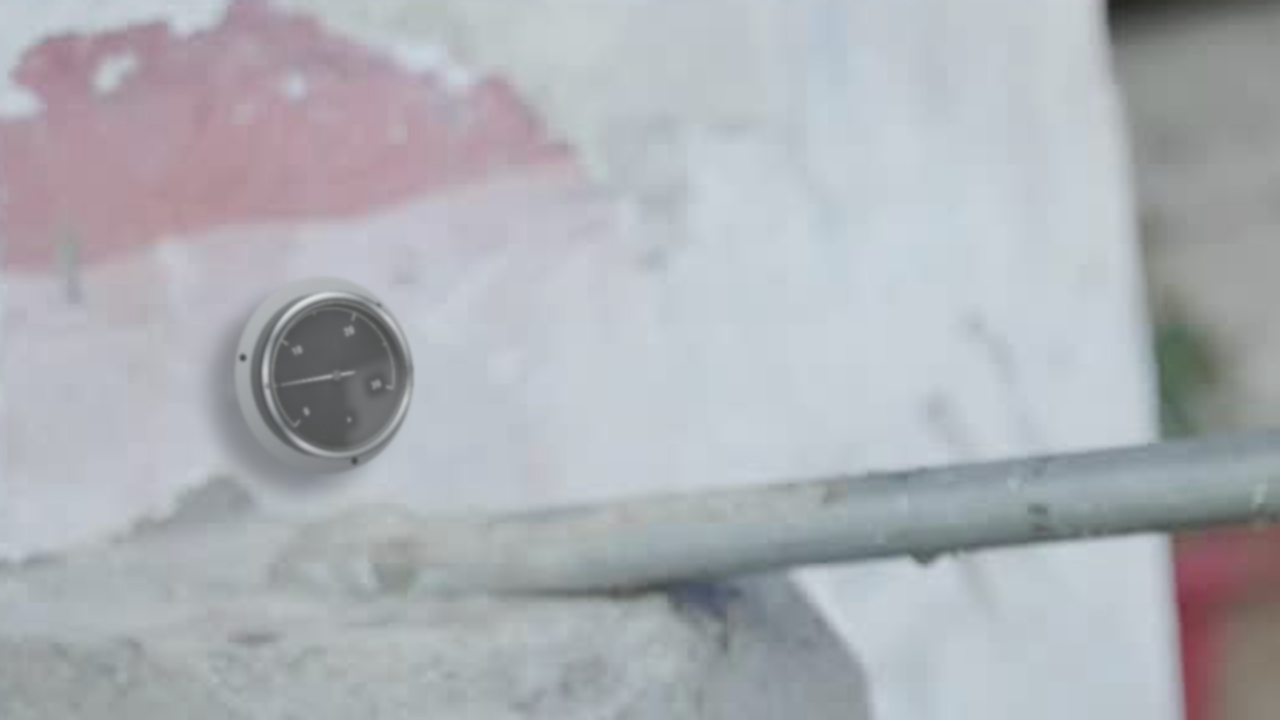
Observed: 5 A
